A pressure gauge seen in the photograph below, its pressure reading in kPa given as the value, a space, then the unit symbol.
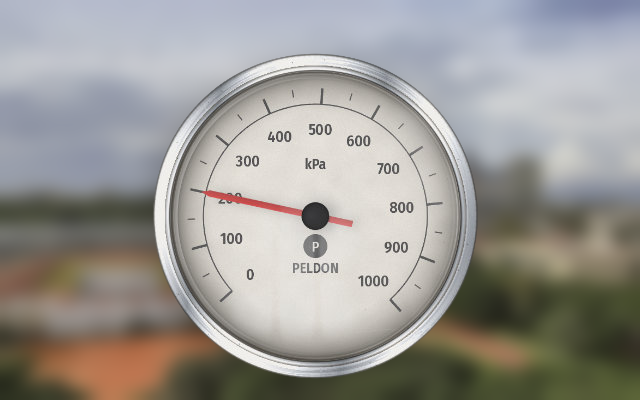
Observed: 200 kPa
